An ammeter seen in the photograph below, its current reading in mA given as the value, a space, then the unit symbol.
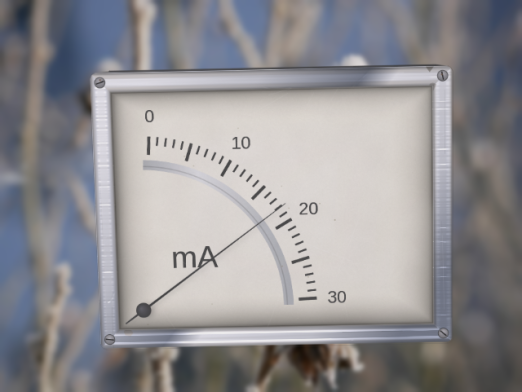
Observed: 18 mA
